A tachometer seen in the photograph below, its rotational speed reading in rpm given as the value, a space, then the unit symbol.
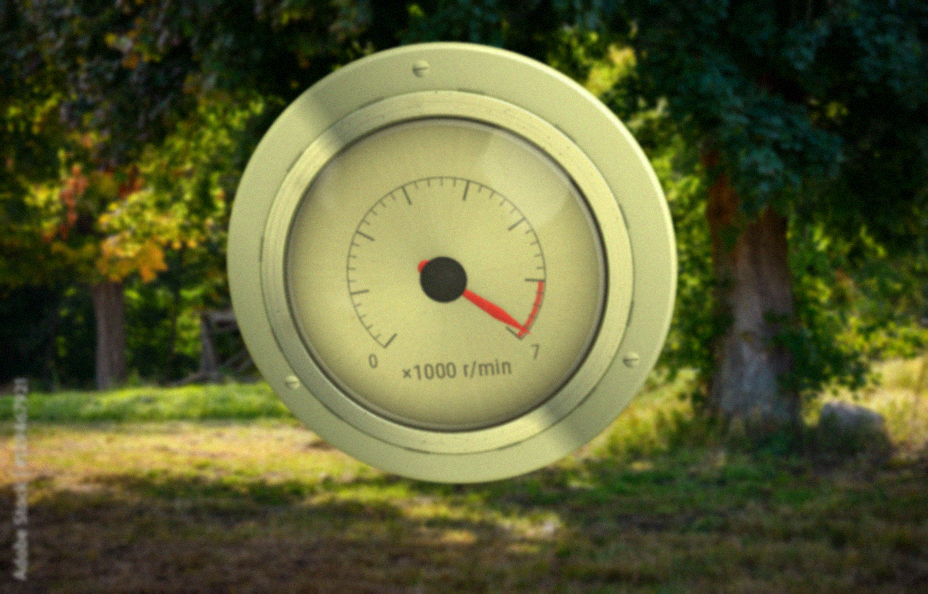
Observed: 6800 rpm
